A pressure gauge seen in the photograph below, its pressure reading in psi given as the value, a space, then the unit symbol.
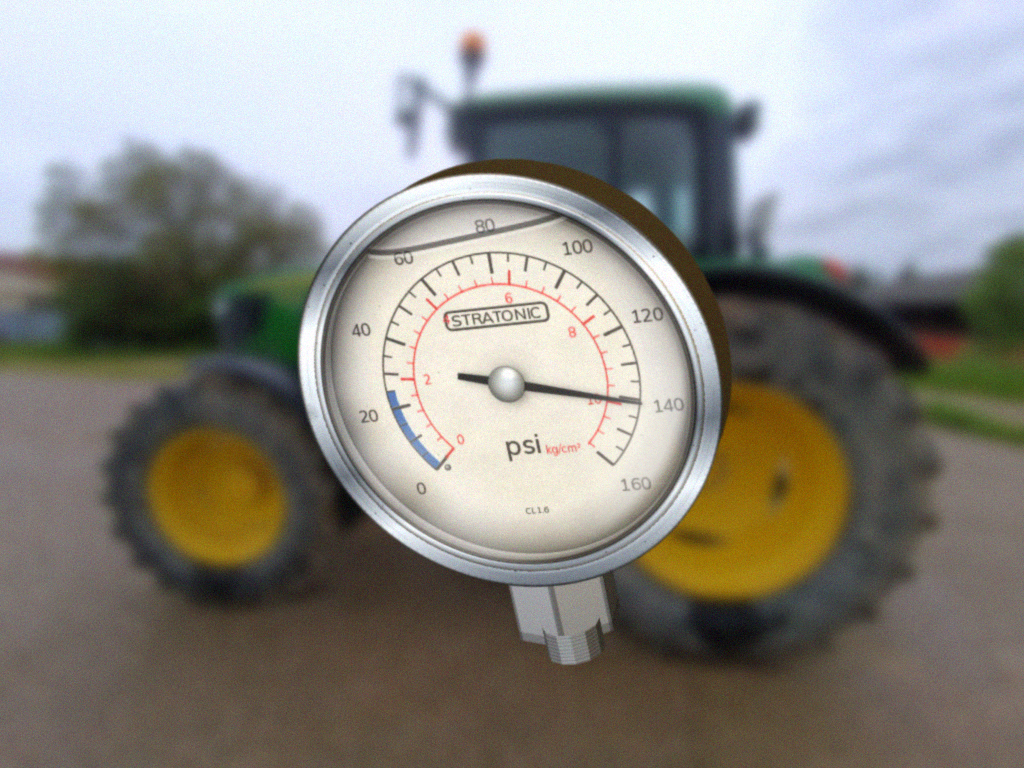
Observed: 140 psi
